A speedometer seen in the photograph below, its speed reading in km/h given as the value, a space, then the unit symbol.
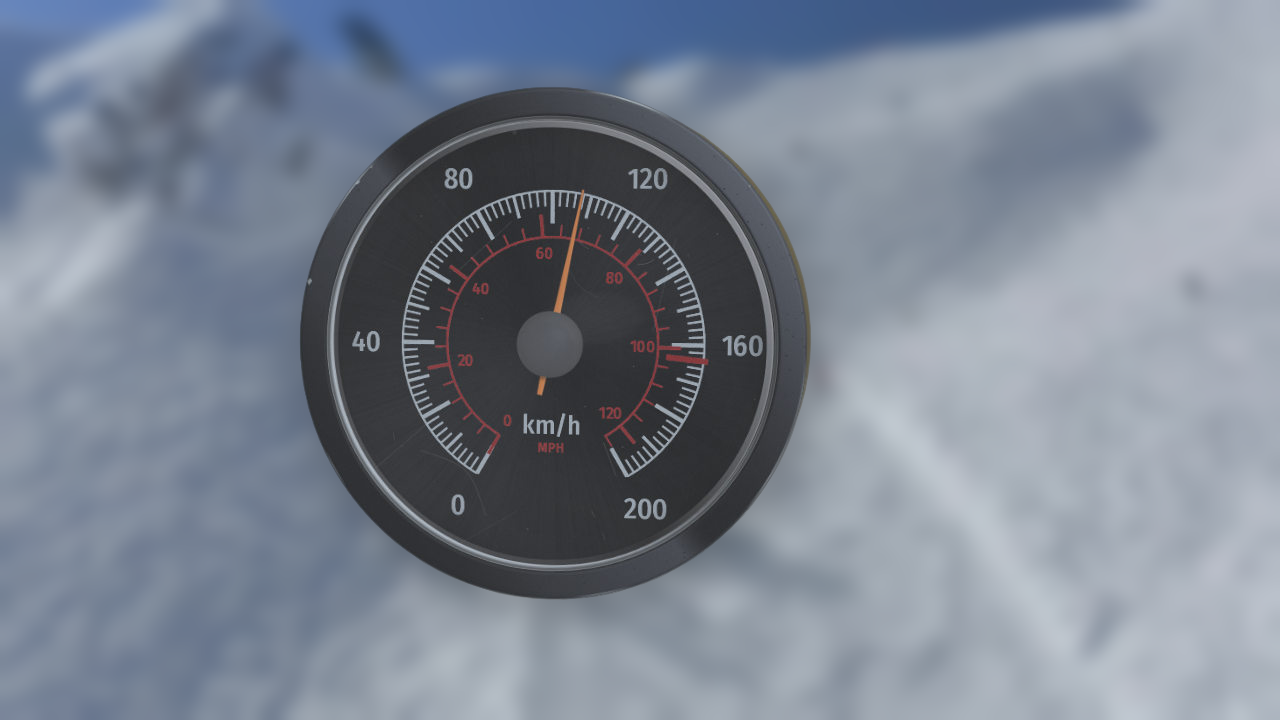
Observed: 108 km/h
